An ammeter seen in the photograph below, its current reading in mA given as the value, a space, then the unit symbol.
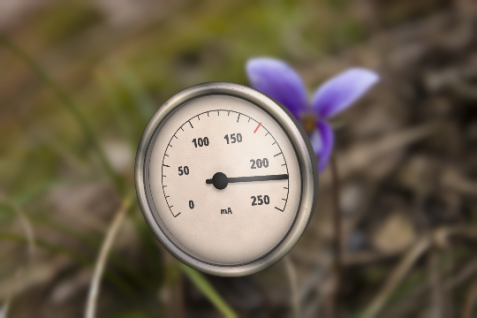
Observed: 220 mA
